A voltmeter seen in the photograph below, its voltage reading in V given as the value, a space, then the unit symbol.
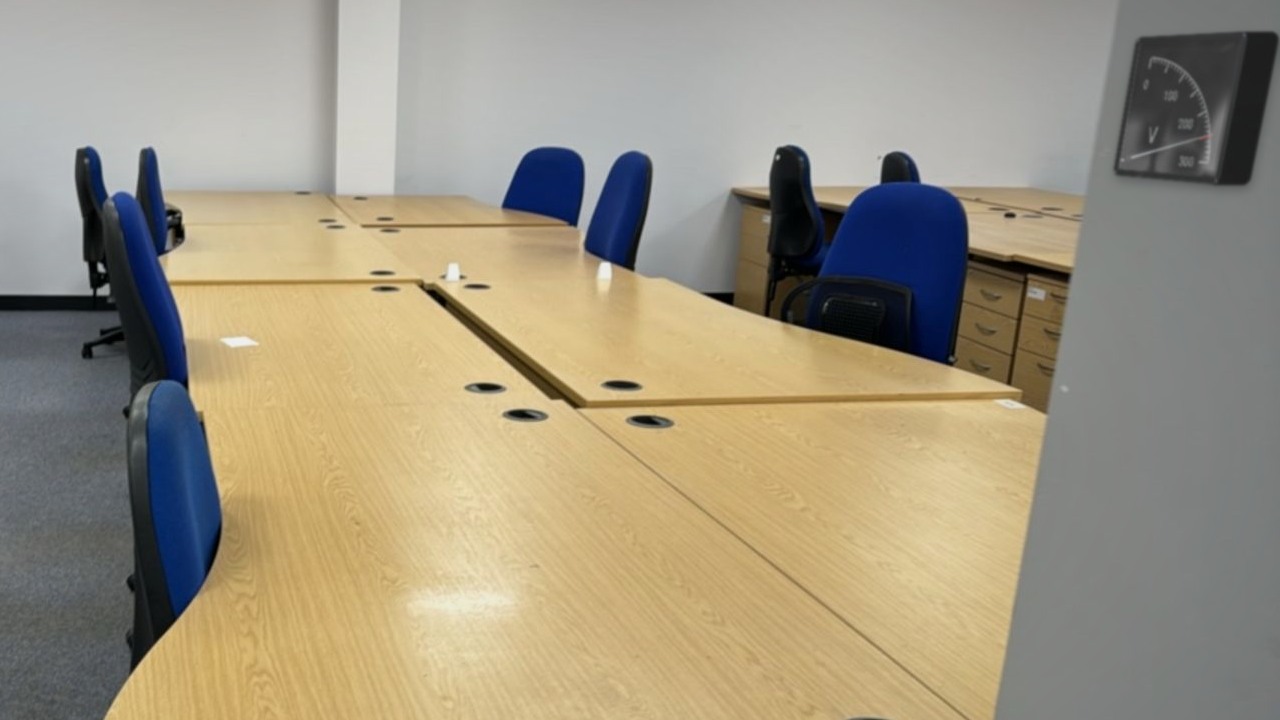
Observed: 250 V
